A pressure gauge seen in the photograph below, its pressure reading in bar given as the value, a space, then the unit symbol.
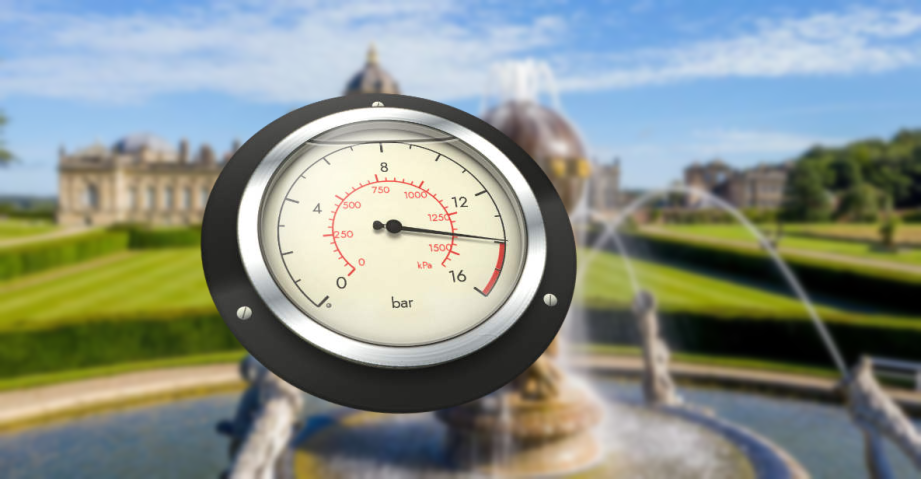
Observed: 14 bar
